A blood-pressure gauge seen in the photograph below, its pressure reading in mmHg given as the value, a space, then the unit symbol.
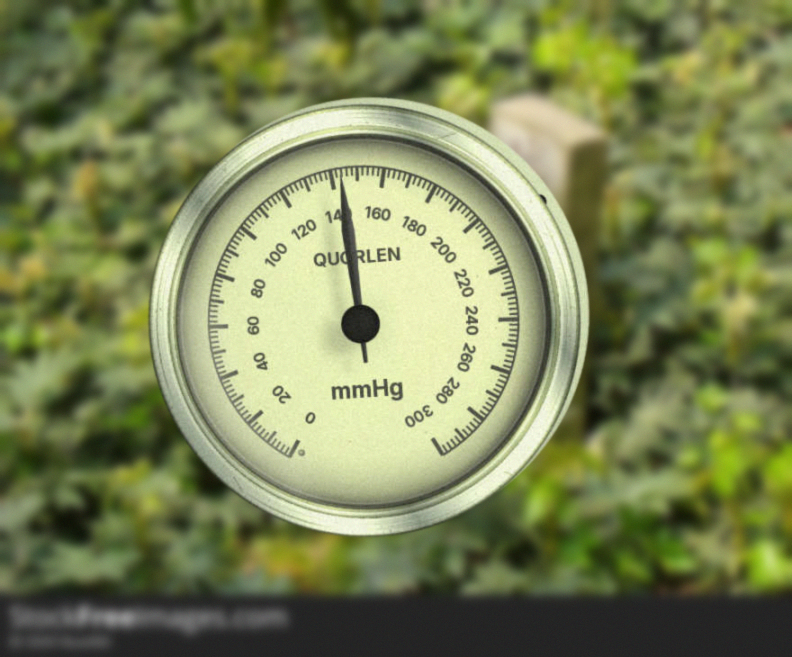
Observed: 144 mmHg
